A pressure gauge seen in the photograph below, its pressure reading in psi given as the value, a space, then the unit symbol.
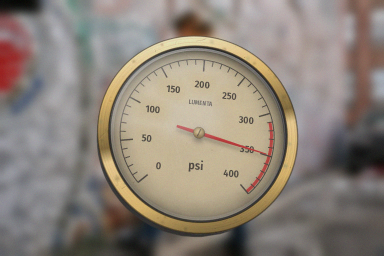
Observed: 350 psi
